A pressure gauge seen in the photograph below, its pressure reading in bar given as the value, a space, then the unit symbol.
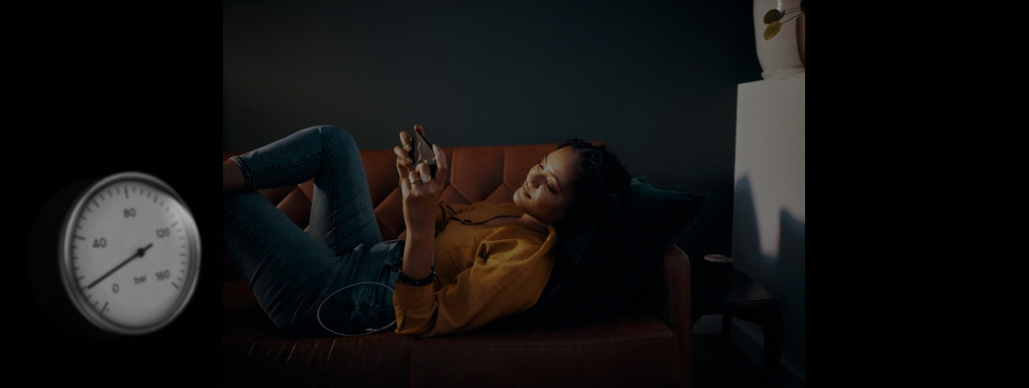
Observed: 15 bar
